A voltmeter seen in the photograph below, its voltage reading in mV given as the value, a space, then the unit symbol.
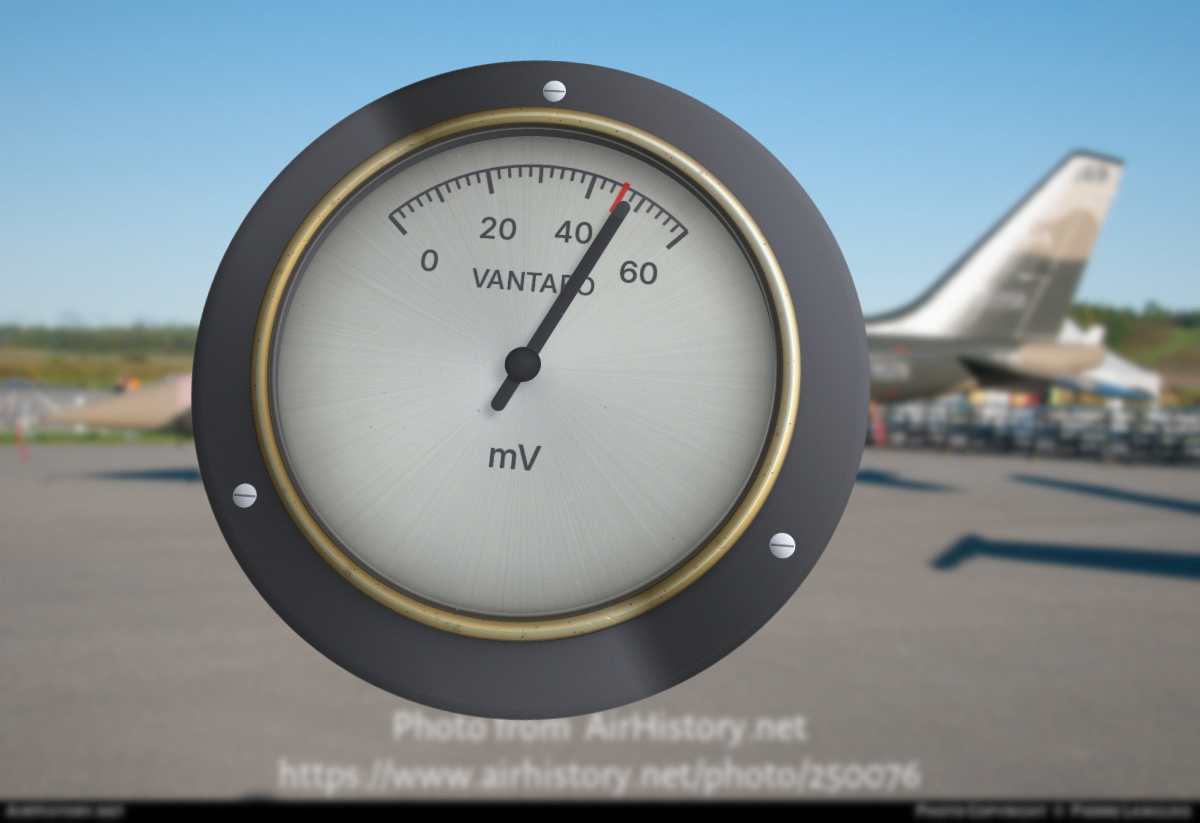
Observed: 48 mV
